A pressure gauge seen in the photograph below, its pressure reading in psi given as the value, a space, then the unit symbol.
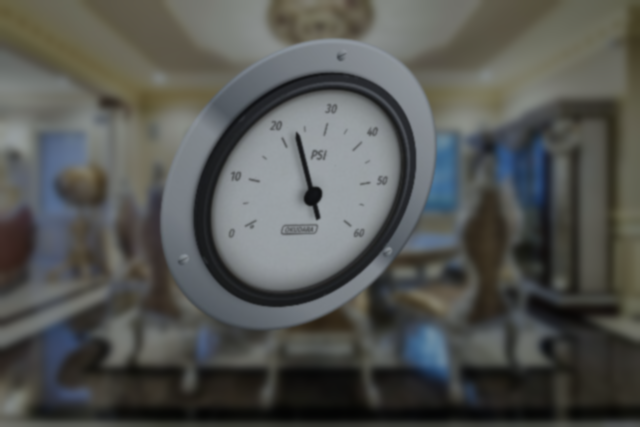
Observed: 22.5 psi
